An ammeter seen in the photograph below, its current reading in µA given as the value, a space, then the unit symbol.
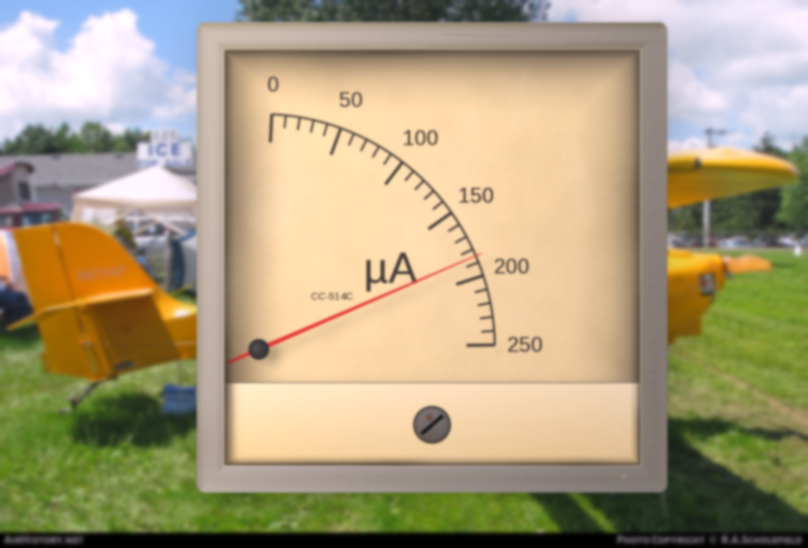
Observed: 185 µA
